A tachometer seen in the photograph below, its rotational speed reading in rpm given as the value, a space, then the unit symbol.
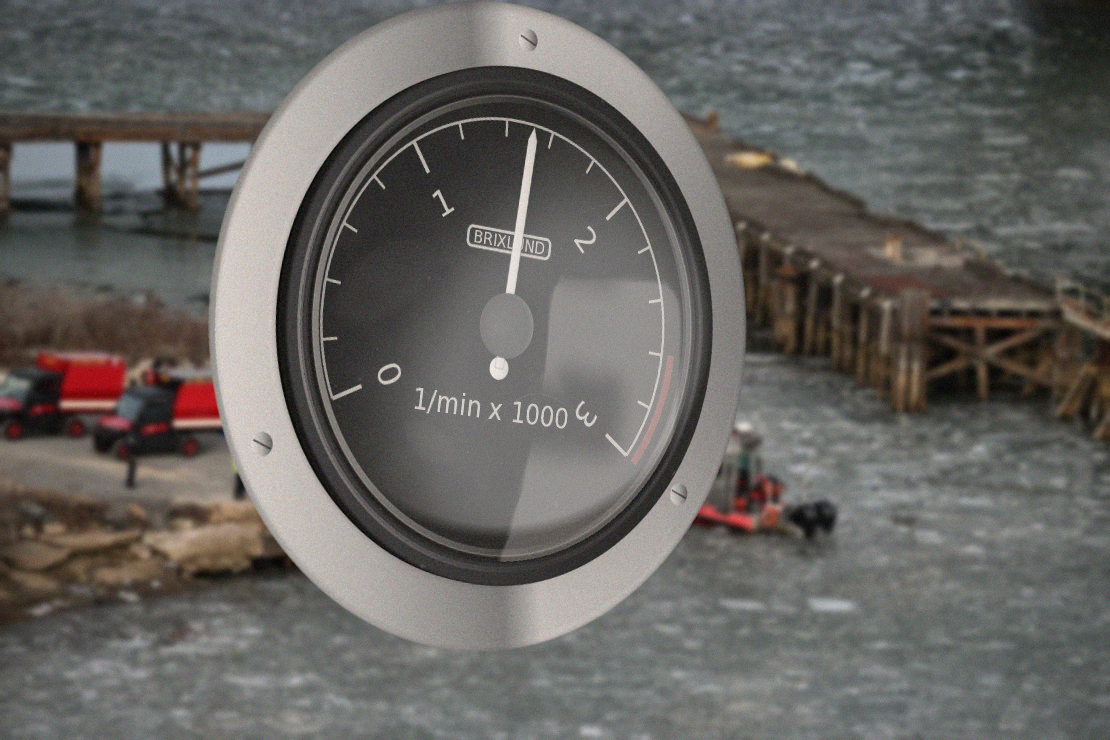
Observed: 1500 rpm
